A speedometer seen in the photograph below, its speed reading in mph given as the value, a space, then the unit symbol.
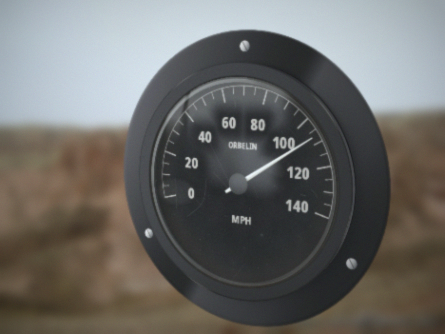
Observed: 107.5 mph
